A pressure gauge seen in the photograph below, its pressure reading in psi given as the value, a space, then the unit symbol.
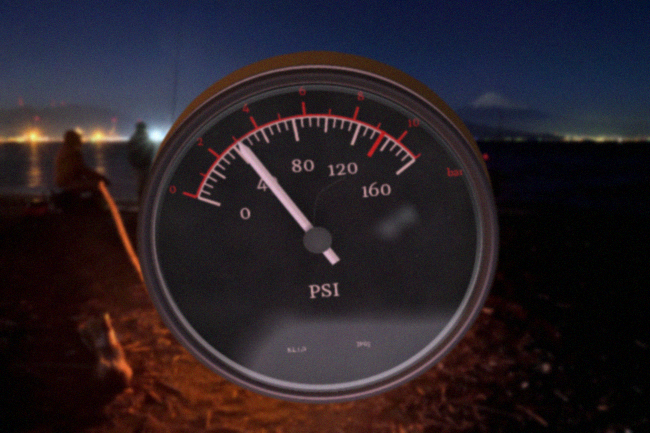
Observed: 45 psi
